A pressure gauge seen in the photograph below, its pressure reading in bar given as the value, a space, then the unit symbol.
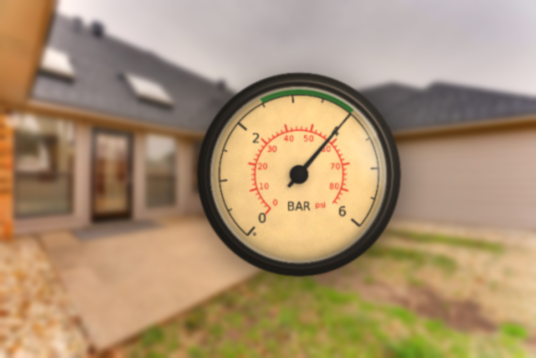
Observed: 4 bar
